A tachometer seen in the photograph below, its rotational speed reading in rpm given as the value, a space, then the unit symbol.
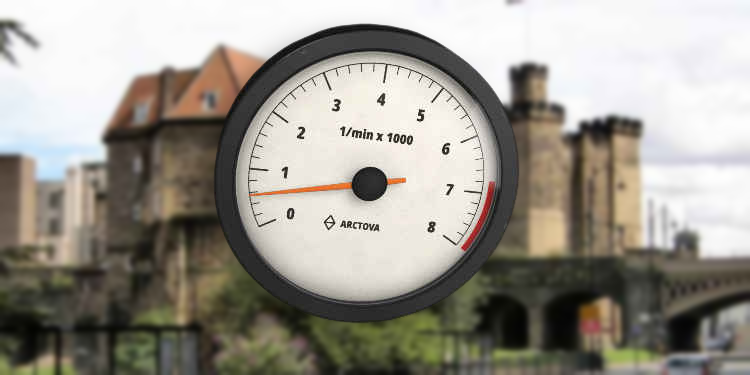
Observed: 600 rpm
